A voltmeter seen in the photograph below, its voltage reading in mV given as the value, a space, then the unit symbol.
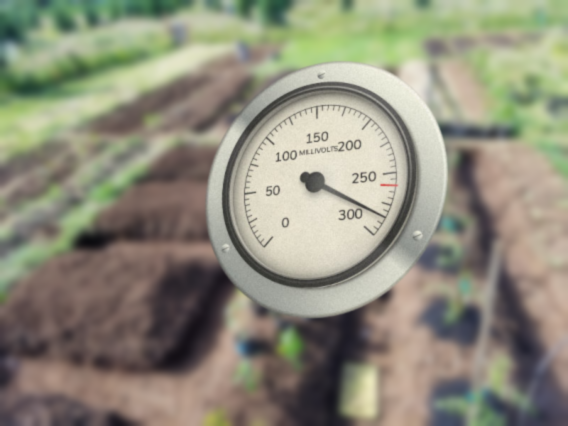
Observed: 285 mV
